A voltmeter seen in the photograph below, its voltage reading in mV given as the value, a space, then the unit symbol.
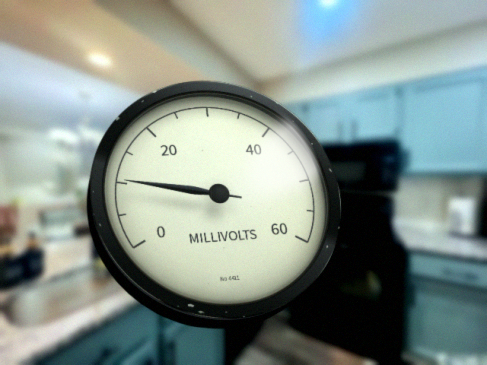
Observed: 10 mV
